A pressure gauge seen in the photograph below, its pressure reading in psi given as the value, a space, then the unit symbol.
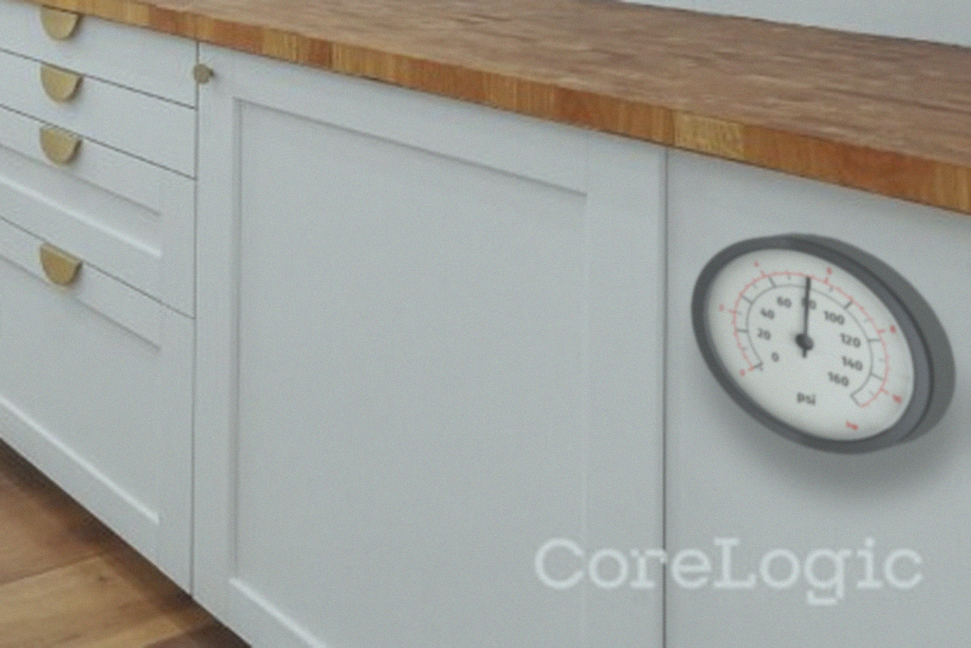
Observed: 80 psi
